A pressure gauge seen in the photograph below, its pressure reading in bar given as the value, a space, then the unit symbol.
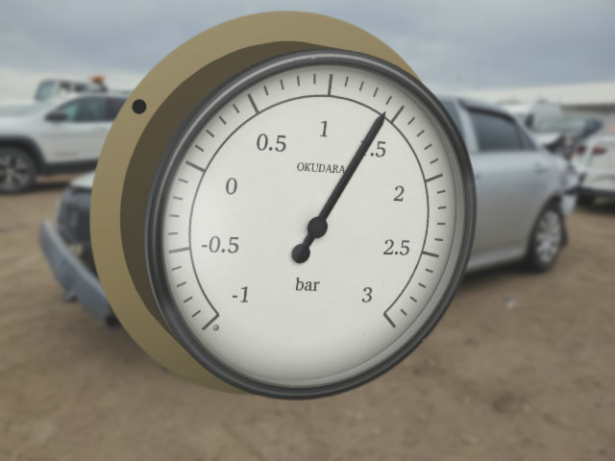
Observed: 1.4 bar
